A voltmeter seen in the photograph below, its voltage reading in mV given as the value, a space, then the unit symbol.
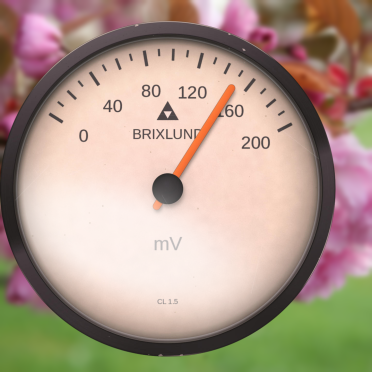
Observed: 150 mV
